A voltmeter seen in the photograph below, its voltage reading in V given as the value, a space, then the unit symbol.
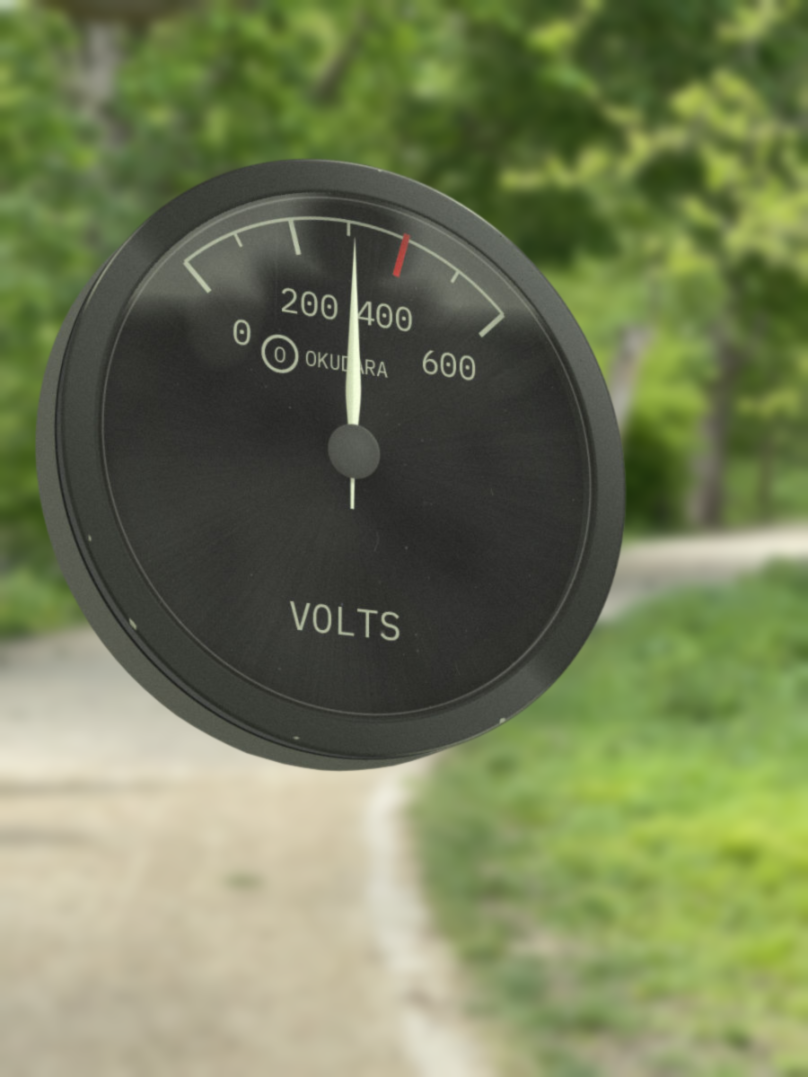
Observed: 300 V
